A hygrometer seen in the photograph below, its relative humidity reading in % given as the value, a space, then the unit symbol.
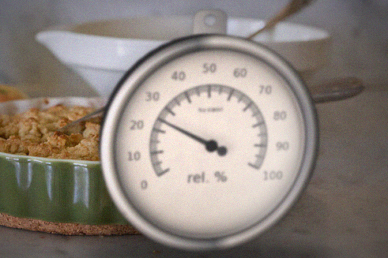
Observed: 25 %
